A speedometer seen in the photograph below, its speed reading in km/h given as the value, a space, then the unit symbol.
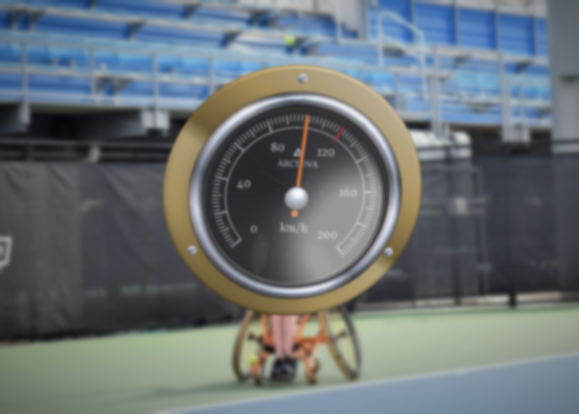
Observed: 100 km/h
